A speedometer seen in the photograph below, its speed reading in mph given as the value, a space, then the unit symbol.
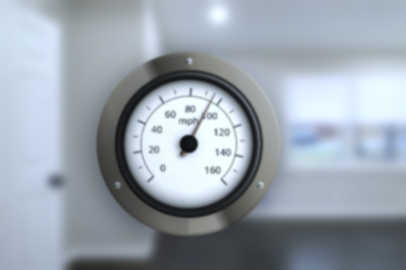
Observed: 95 mph
